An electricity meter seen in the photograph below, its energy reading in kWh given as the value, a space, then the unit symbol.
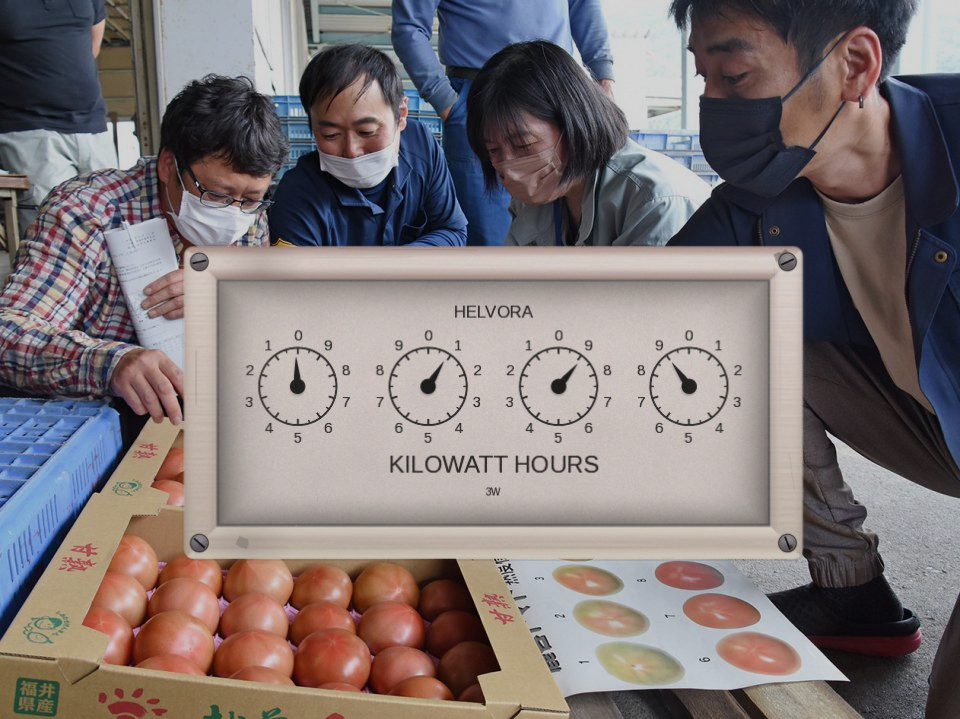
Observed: 89 kWh
